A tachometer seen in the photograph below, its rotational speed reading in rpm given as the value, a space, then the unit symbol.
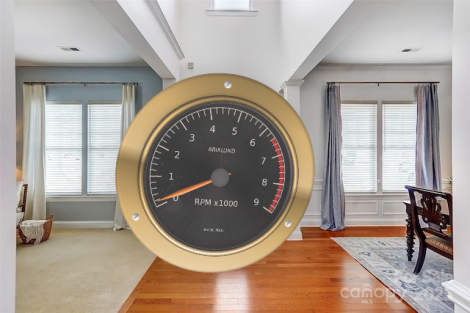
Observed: 200 rpm
